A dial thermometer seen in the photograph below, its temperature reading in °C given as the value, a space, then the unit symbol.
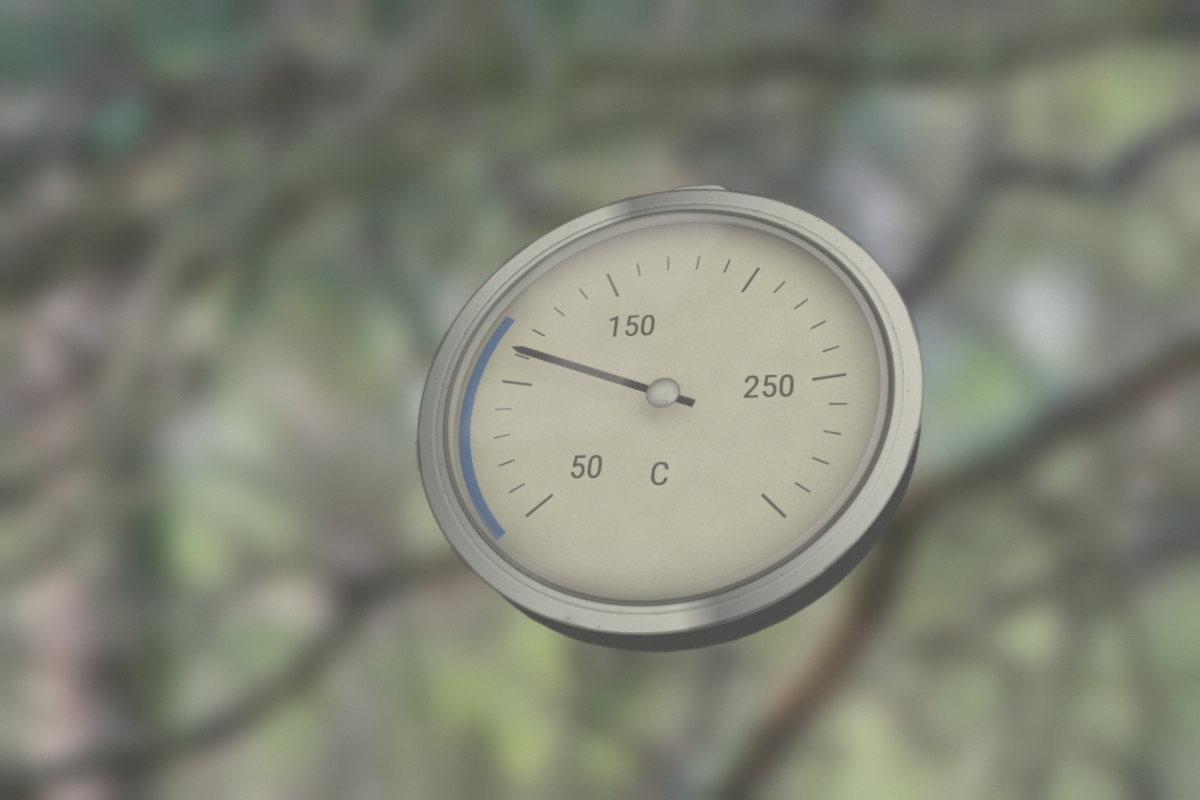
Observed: 110 °C
